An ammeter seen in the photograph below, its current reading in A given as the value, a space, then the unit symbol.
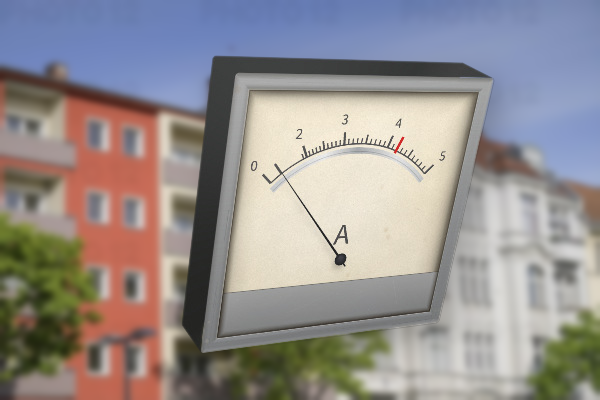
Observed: 1 A
